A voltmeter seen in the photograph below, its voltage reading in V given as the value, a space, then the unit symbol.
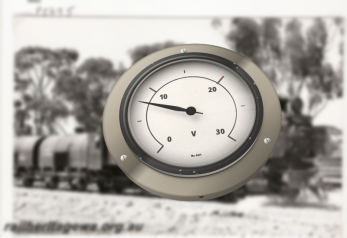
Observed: 7.5 V
